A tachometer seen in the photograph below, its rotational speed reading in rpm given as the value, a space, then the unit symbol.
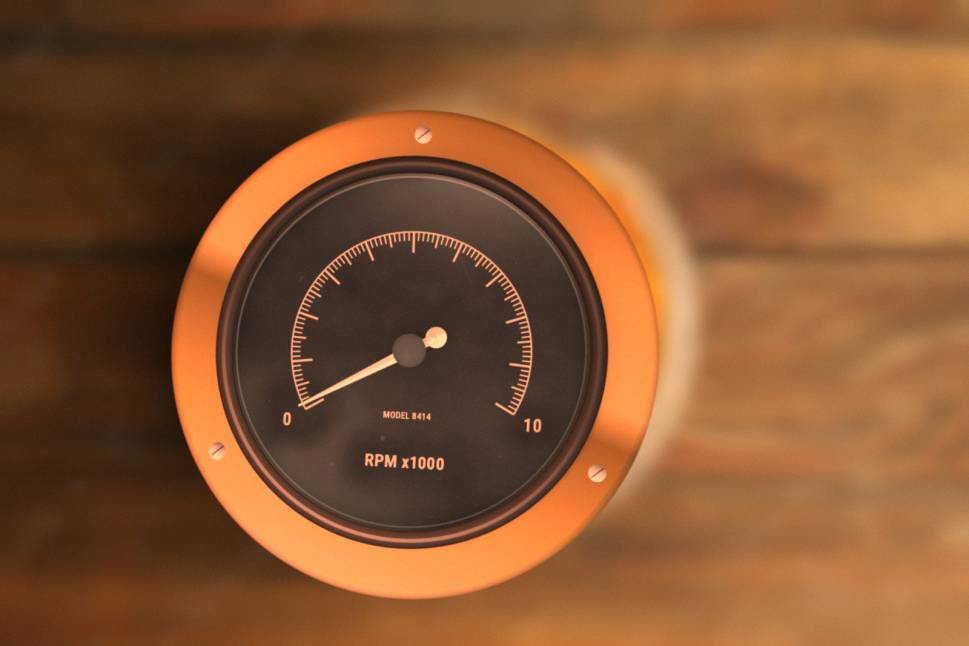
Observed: 100 rpm
